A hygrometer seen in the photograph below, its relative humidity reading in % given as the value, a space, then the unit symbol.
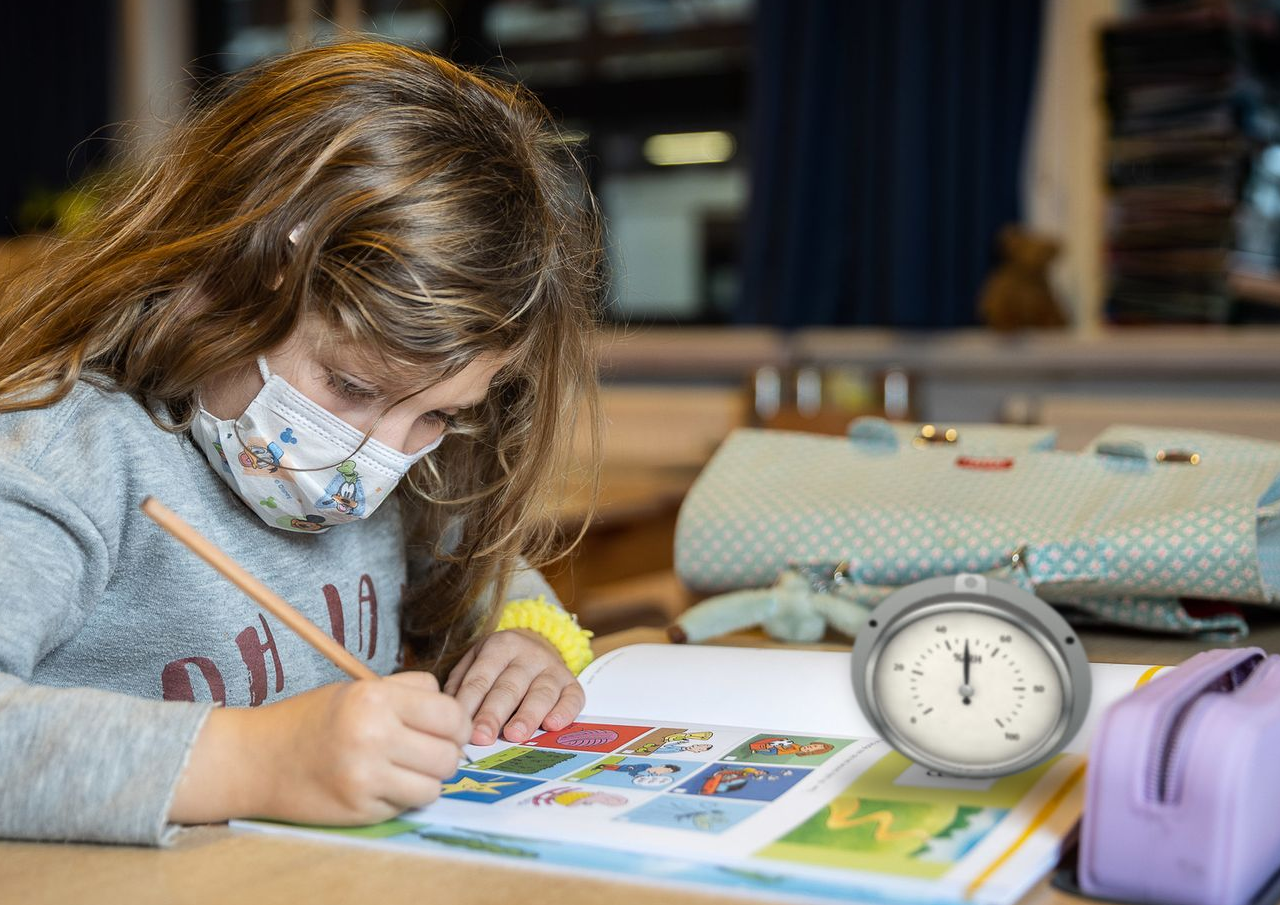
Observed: 48 %
